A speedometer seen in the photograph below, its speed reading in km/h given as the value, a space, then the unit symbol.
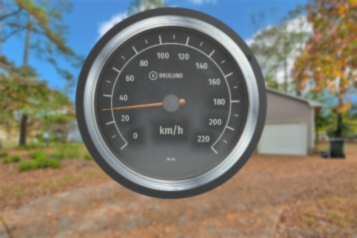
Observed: 30 km/h
